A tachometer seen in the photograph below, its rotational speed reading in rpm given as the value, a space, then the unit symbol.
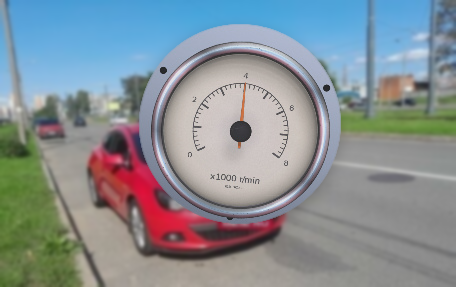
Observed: 4000 rpm
